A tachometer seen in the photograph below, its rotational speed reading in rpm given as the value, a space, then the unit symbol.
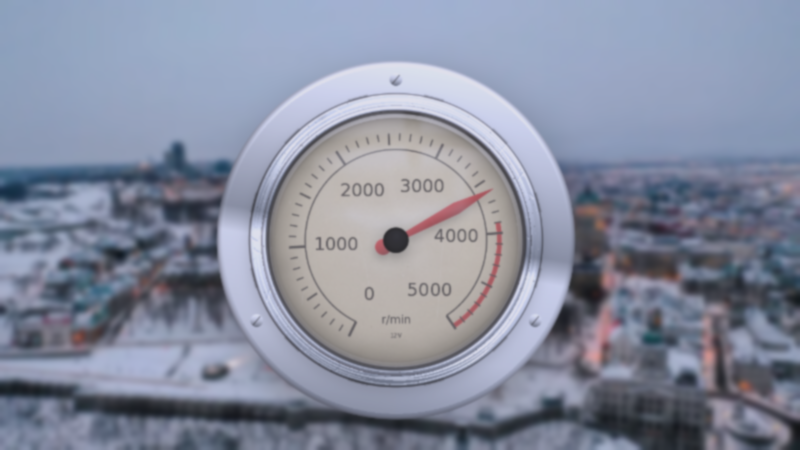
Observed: 3600 rpm
